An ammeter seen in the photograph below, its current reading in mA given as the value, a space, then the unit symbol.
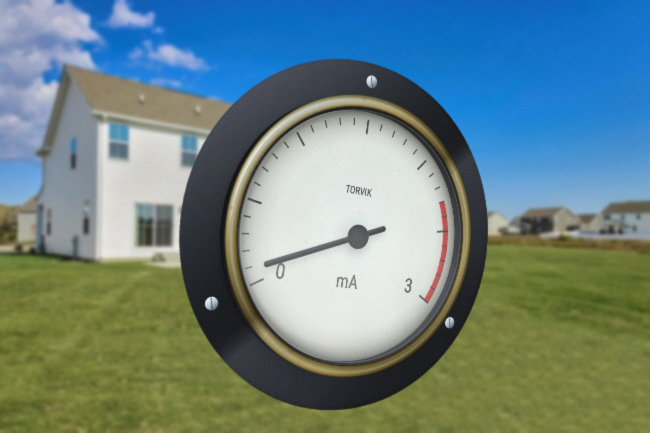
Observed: 0.1 mA
